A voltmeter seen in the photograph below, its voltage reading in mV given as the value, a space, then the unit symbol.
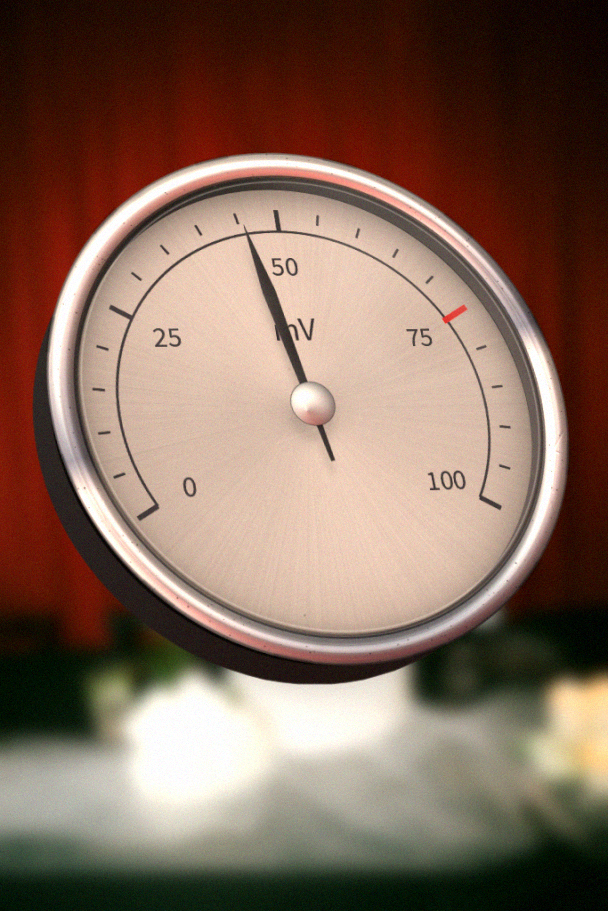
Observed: 45 mV
